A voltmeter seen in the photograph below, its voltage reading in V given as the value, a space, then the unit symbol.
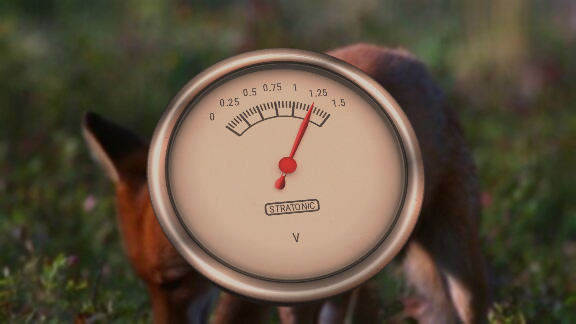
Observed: 1.25 V
